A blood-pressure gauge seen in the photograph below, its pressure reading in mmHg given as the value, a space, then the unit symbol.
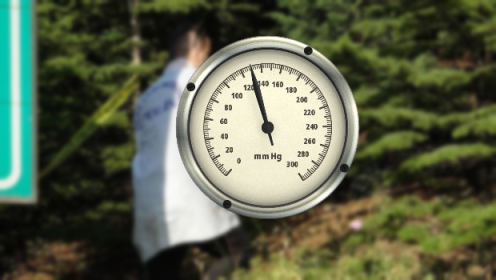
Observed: 130 mmHg
